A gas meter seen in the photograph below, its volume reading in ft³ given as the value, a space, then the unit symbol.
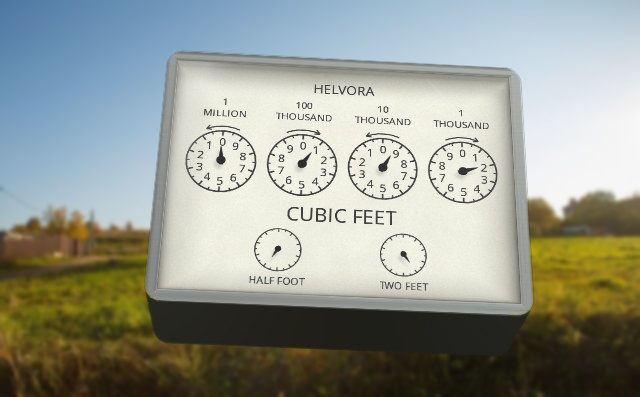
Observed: 9200 ft³
